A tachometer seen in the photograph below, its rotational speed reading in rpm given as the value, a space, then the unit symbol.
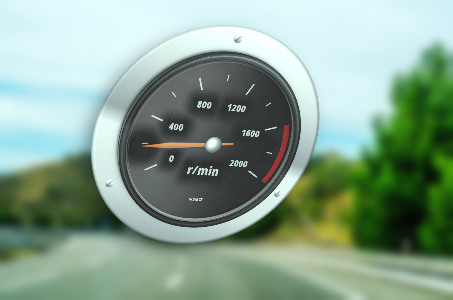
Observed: 200 rpm
